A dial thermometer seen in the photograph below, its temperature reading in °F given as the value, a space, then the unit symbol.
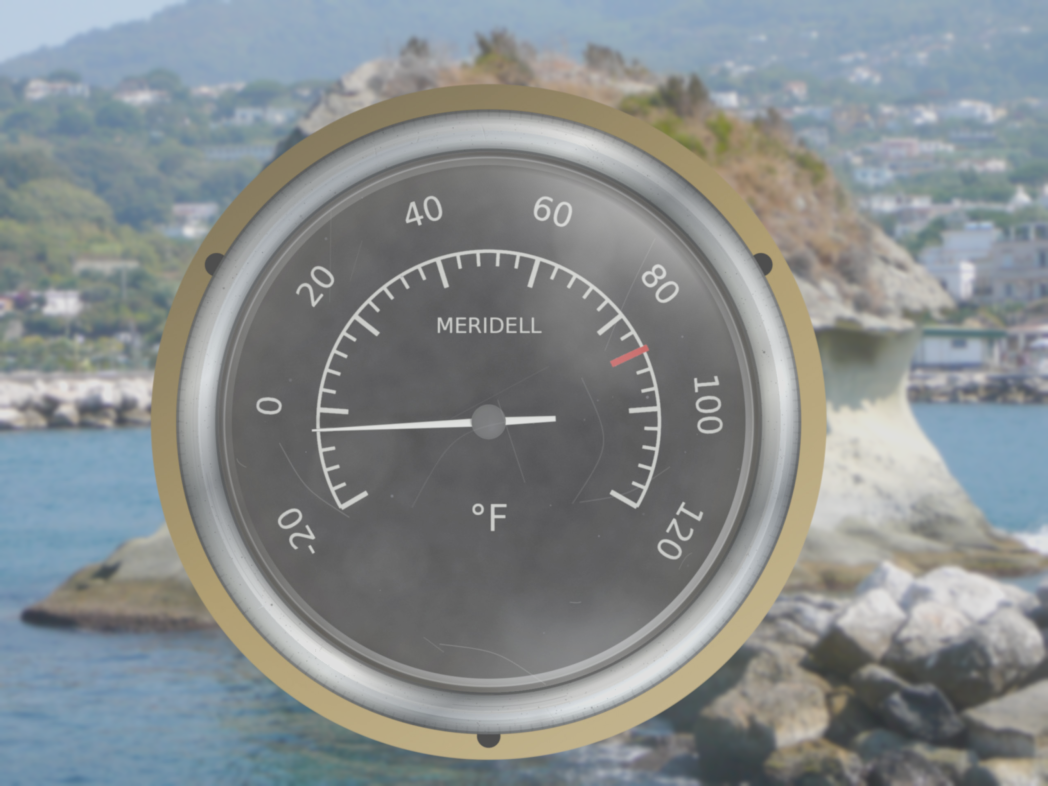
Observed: -4 °F
